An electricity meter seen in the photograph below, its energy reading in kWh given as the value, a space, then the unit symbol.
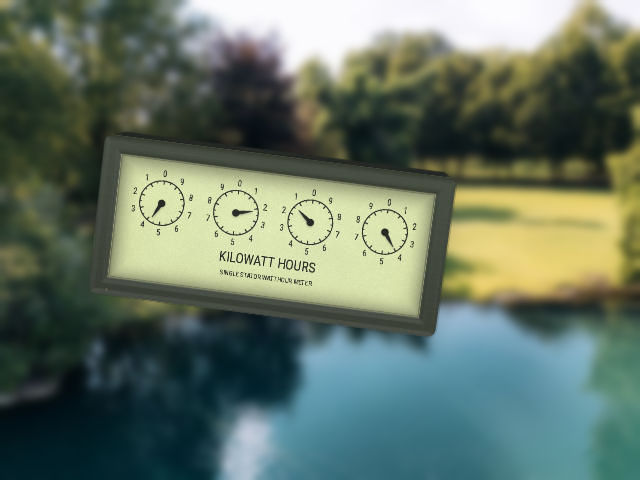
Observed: 4214 kWh
